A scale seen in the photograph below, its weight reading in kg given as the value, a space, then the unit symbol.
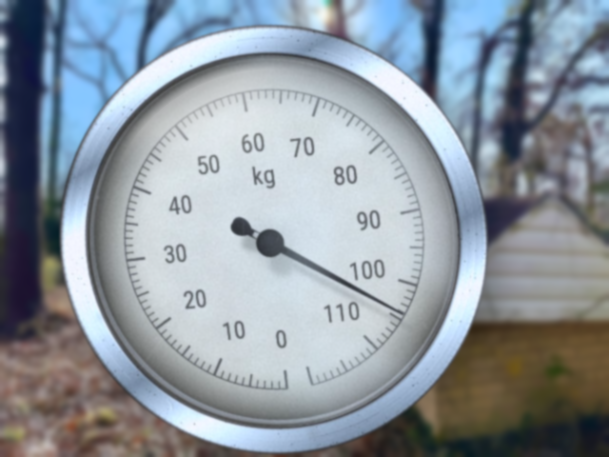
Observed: 104 kg
